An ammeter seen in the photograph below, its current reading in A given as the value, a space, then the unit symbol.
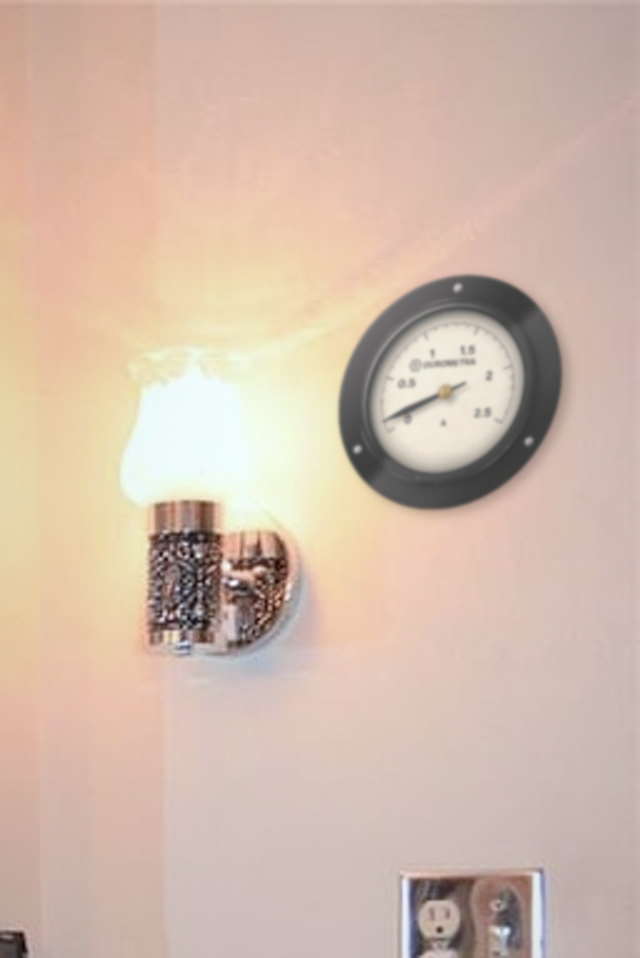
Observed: 0.1 A
